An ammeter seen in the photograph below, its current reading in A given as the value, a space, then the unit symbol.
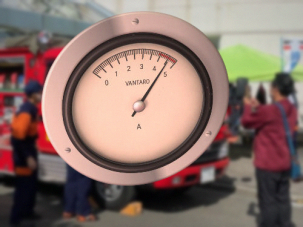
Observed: 4.5 A
